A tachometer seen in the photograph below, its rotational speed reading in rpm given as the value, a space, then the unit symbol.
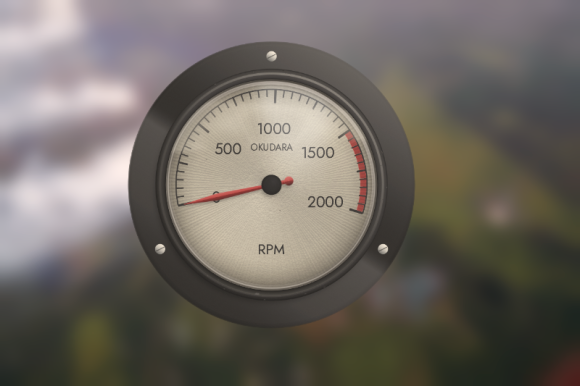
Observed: 0 rpm
